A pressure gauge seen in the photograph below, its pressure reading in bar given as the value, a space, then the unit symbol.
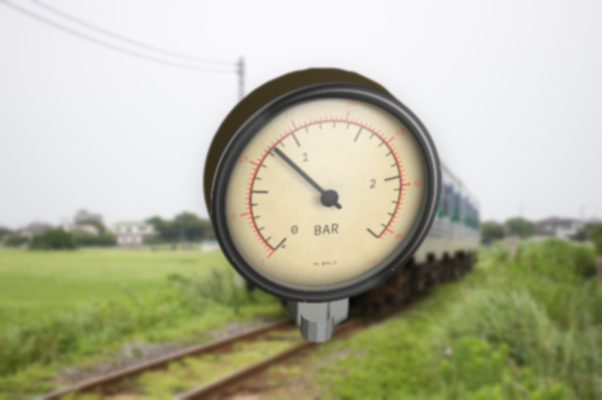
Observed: 0.85 bar
